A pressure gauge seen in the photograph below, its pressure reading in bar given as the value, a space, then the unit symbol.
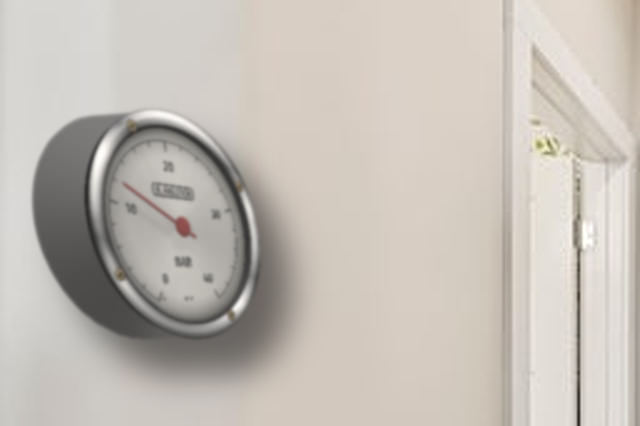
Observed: 12 bar
